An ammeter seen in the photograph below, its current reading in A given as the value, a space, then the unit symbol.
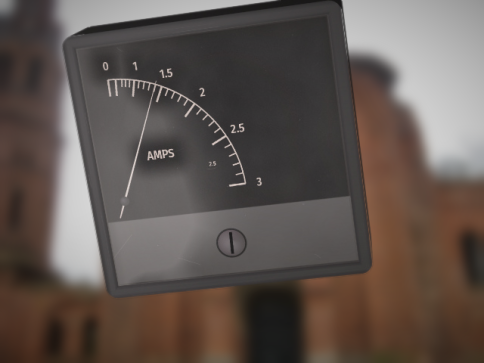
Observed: 1.4 A
